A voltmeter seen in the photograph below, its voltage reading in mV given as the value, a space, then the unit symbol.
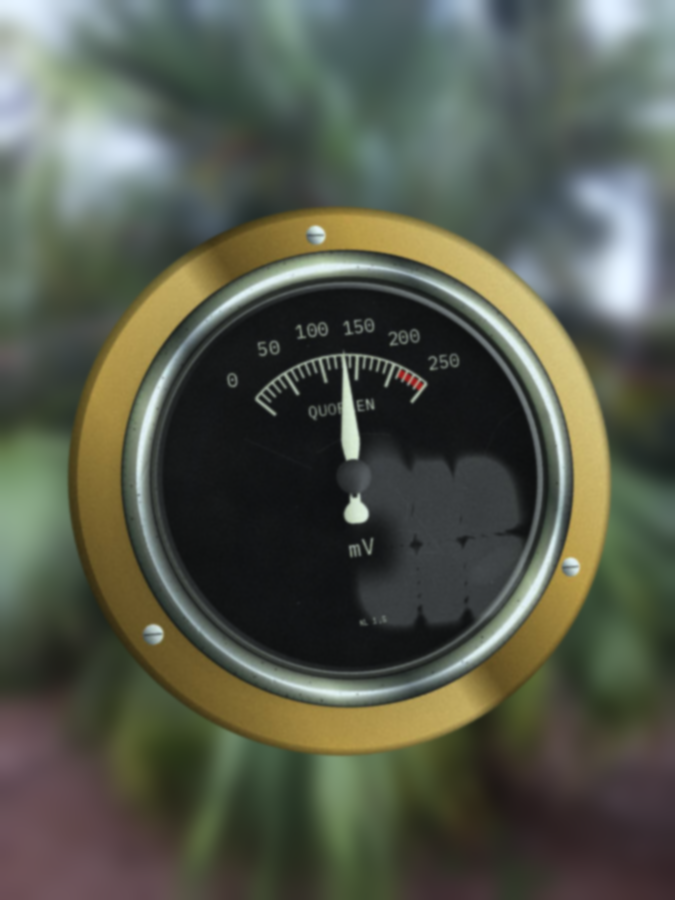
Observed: 130 mV
